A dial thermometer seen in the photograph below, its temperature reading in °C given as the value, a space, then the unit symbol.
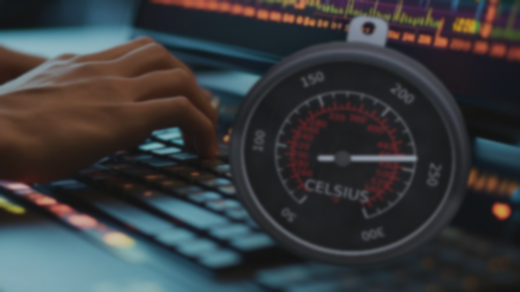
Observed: 240 °C
